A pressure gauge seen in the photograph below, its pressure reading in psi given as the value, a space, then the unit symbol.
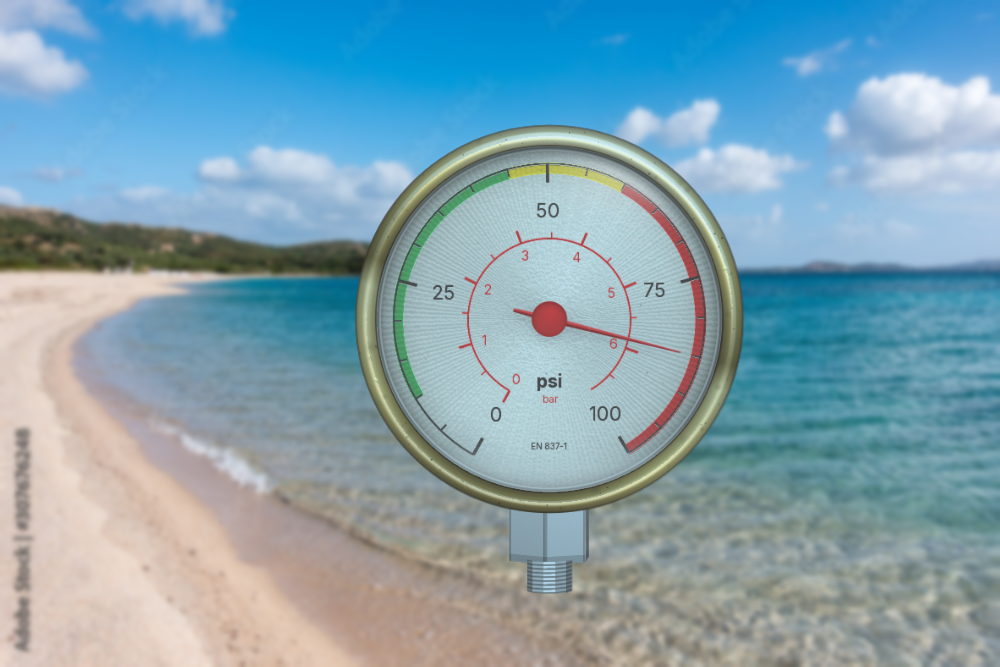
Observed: 85 psi
